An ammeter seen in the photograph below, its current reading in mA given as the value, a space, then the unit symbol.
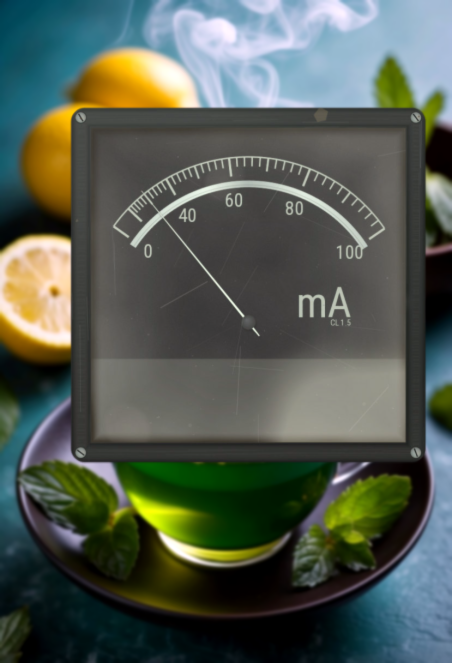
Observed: 30 mA
